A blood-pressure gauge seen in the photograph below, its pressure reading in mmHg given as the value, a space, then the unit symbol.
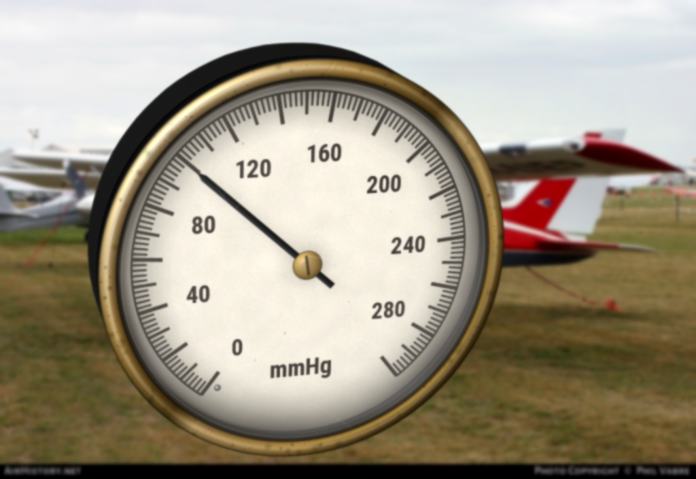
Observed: 100 mmHg
